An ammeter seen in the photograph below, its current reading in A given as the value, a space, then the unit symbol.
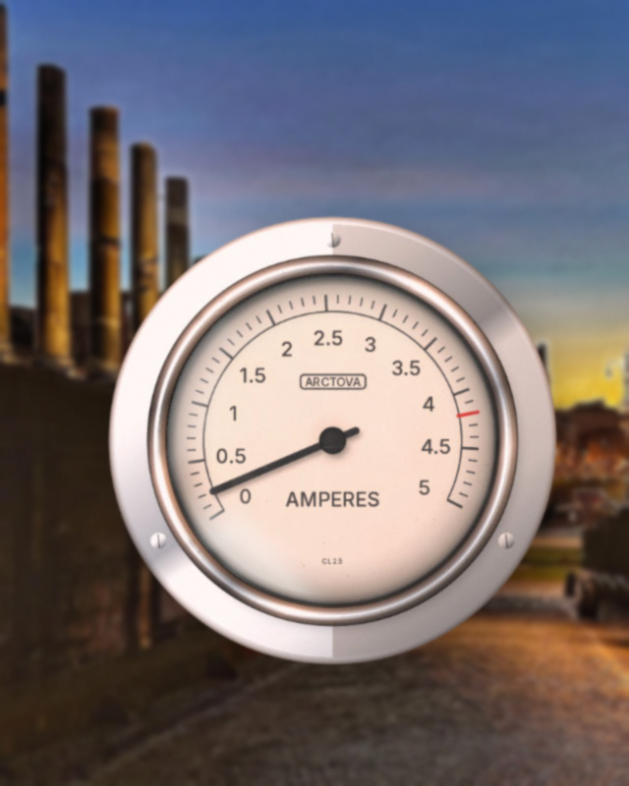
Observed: 0.2 A
